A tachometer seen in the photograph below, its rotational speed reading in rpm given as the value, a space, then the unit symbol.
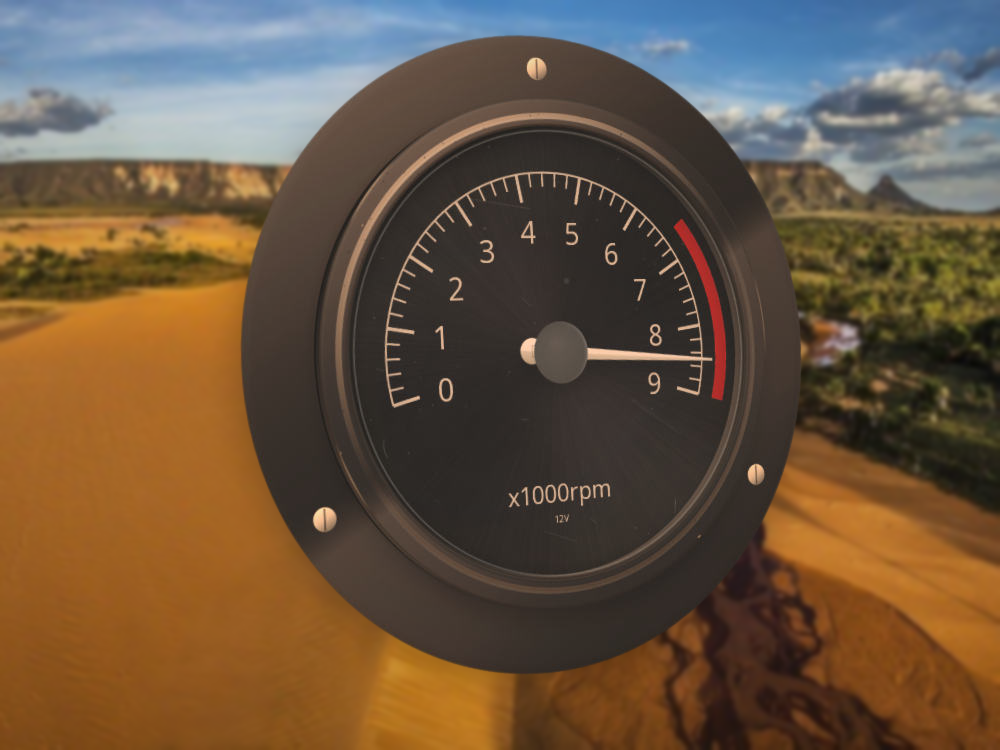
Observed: 8500 rpm
